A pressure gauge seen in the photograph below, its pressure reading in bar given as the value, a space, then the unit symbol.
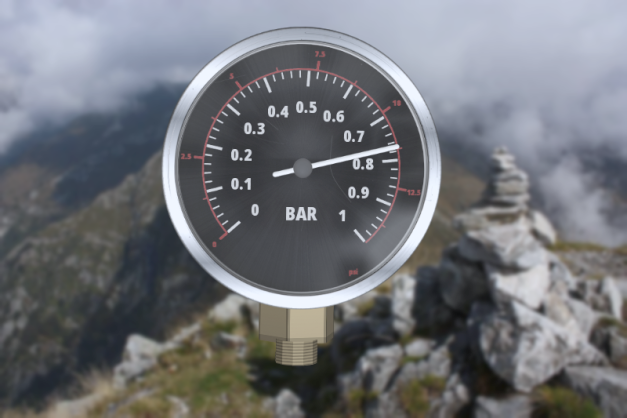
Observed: 0.77 bar
